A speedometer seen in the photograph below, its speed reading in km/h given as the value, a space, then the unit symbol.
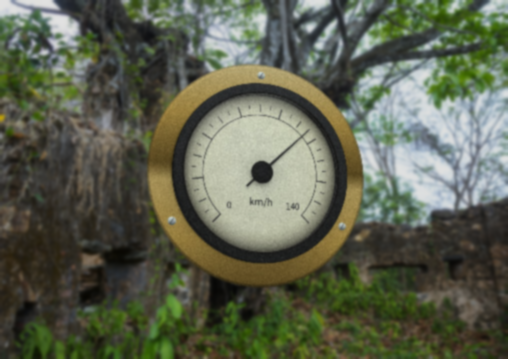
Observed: 95 km/h
